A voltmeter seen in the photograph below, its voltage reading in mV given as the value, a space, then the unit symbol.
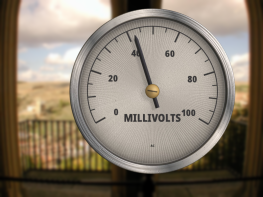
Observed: 42.5 mV
